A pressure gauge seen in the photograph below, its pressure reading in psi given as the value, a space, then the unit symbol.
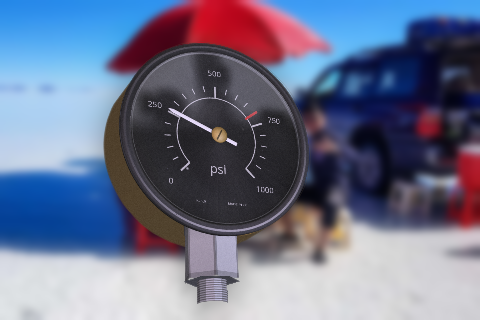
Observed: 250 psi
